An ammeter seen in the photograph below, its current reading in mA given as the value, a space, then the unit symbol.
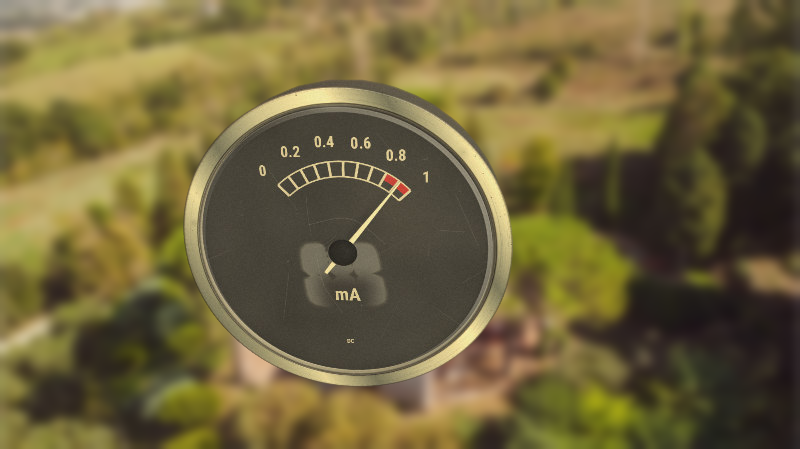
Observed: 0.9 mA
